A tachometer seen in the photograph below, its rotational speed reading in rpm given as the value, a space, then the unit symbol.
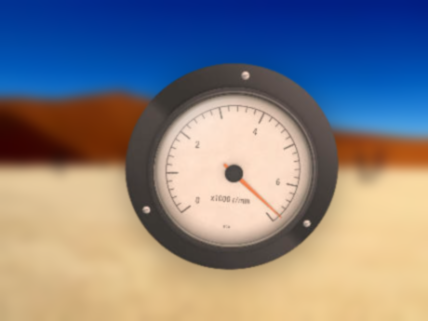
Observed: 6800 rpm
